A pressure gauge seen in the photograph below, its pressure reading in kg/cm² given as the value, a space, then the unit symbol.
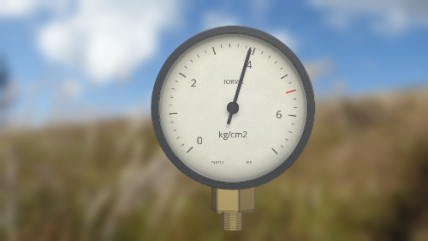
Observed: 3.9 kg/cm²
